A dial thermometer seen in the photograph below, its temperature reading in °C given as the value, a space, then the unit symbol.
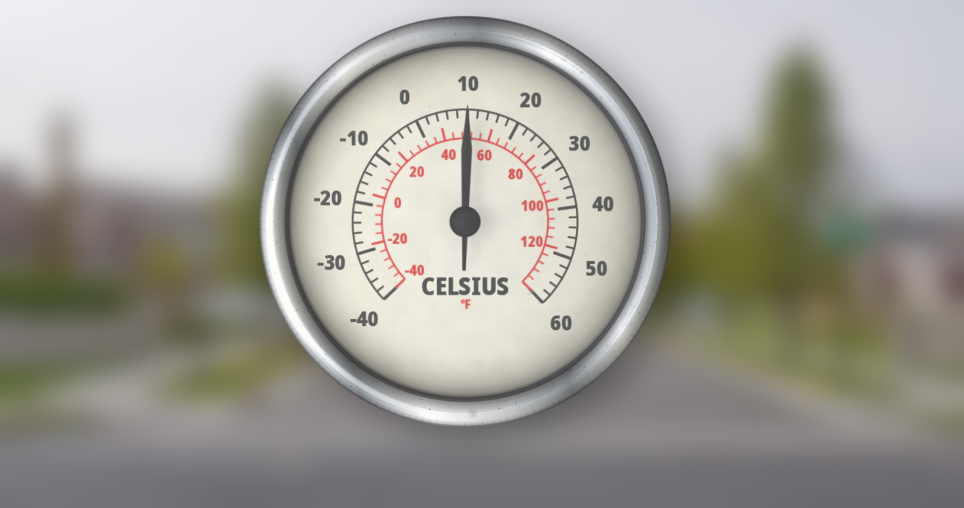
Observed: 10 °C
